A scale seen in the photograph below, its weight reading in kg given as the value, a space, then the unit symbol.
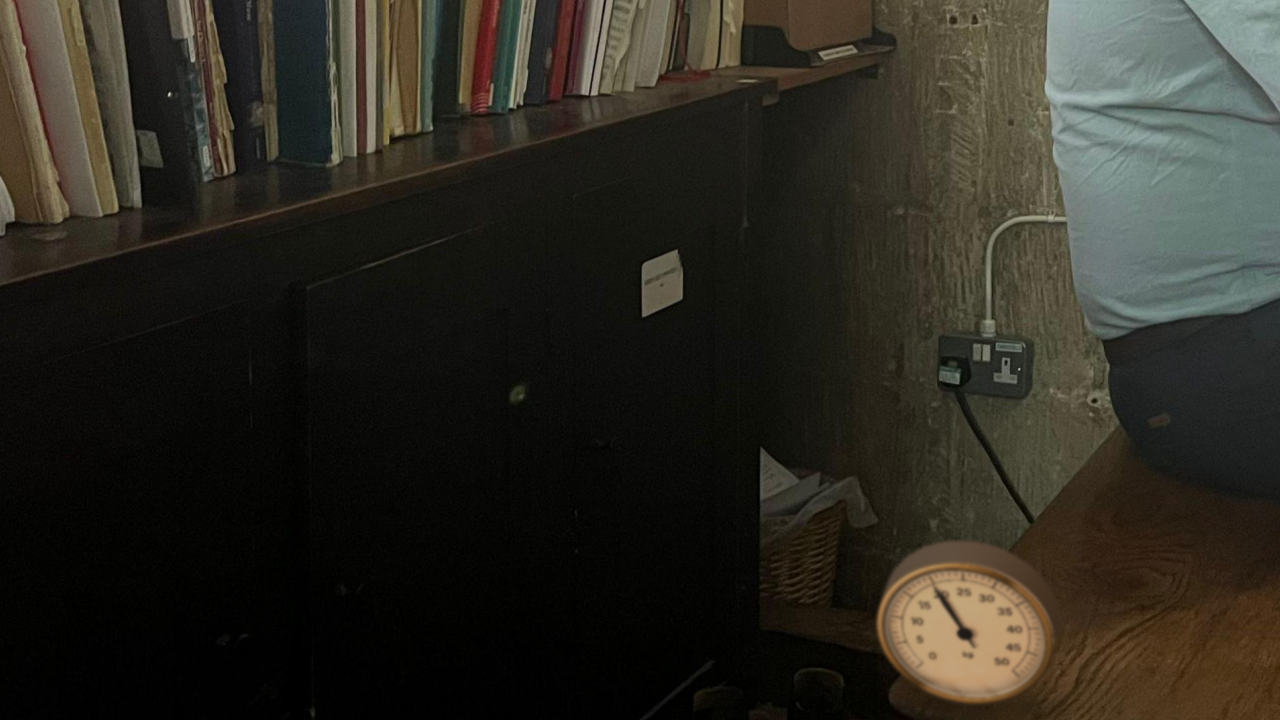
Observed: 20 kg
